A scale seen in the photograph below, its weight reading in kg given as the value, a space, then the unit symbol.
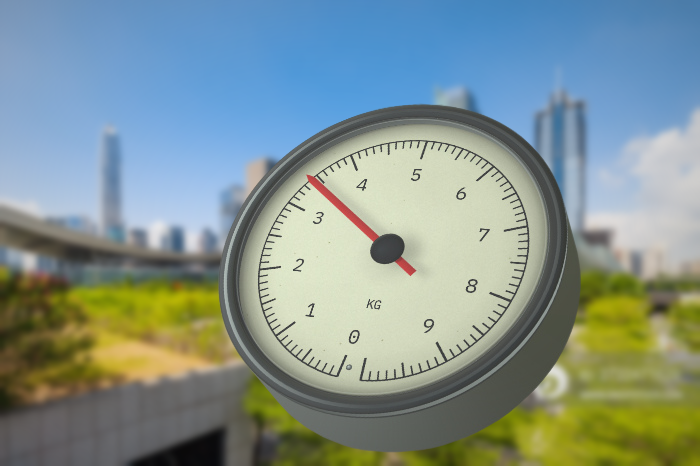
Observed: 3.4 kg
